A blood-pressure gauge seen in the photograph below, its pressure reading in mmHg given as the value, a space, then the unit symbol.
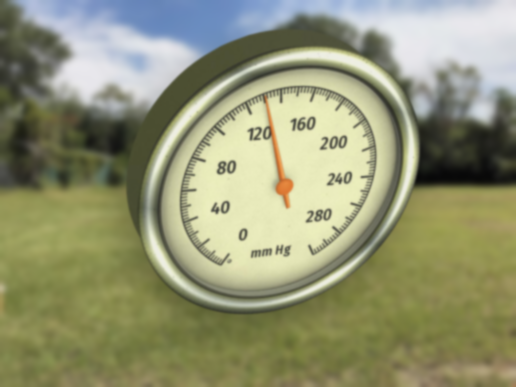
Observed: 130 mmHg
